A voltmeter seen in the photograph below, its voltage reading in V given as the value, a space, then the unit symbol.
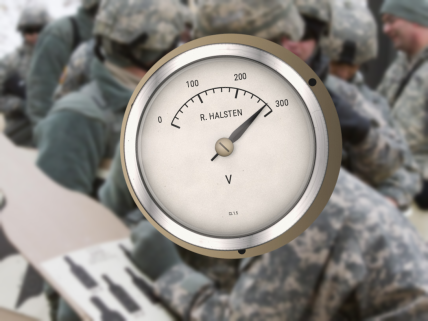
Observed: 280 V
